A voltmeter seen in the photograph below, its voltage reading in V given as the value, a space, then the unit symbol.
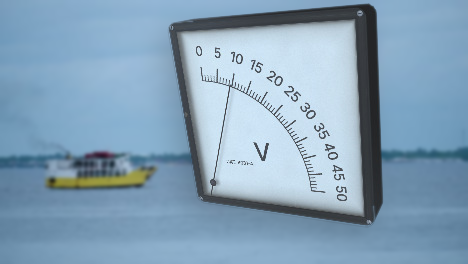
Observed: 10 V
